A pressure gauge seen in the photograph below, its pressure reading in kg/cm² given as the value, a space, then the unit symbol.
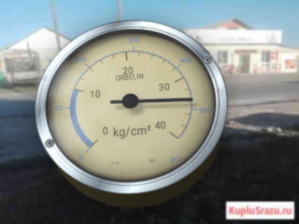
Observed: 34 kg/cm²
